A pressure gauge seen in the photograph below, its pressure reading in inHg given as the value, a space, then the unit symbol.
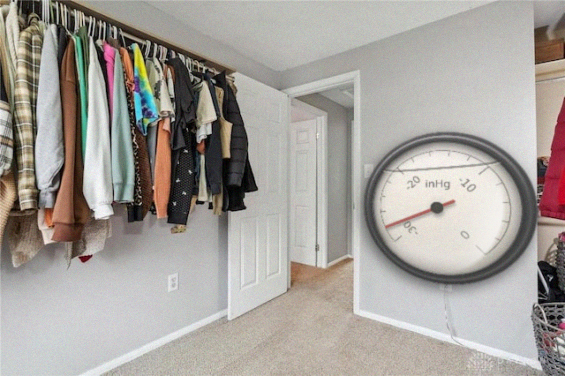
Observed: -28 inHg
